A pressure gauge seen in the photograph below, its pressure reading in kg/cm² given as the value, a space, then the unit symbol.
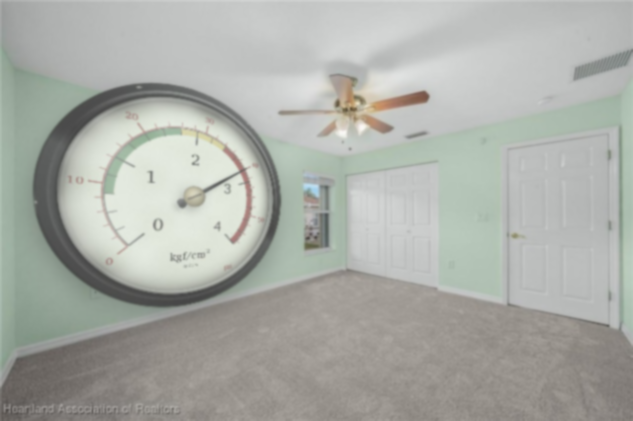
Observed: 2.8 kg/cm²
